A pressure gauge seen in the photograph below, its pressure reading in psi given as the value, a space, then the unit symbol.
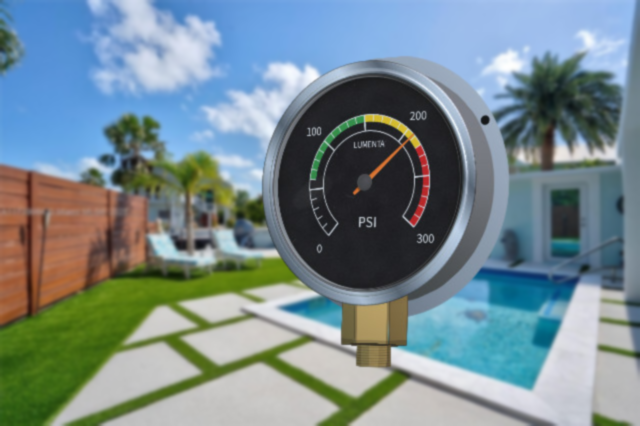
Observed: 210 psi
